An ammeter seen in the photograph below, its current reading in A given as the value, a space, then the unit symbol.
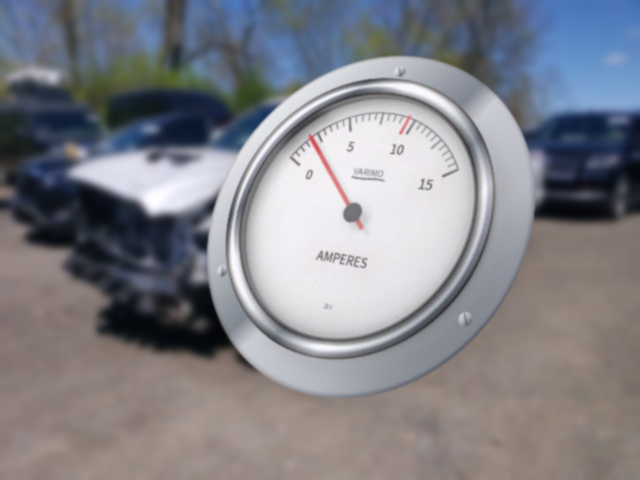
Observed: 2 A
